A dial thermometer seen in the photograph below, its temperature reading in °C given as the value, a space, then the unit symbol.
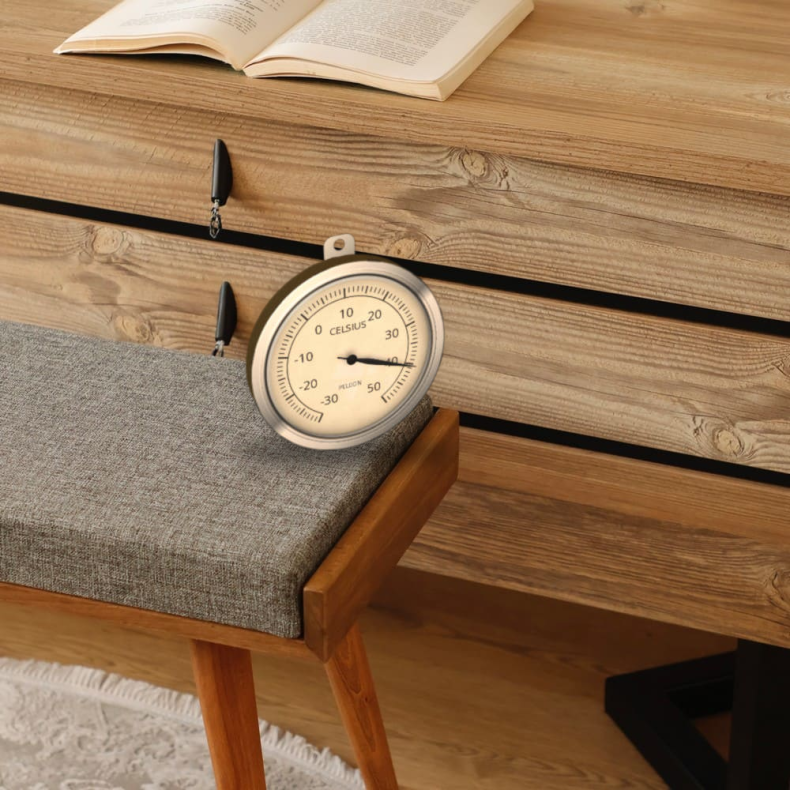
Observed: 40 °C
